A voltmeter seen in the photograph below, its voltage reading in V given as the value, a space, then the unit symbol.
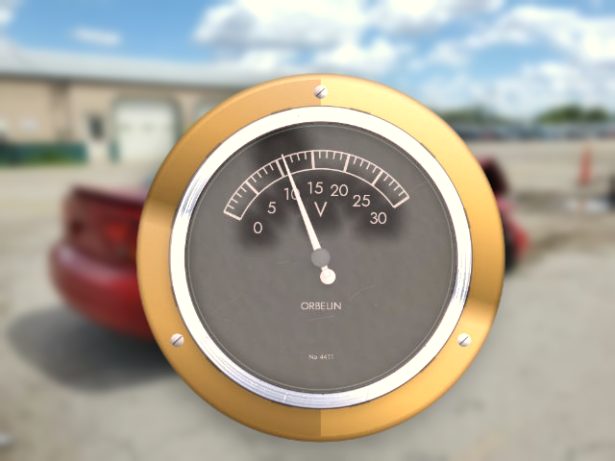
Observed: 11 V
